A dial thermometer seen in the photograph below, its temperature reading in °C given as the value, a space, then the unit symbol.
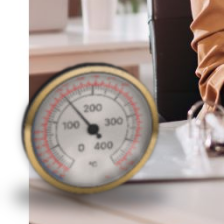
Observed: 150 °C
